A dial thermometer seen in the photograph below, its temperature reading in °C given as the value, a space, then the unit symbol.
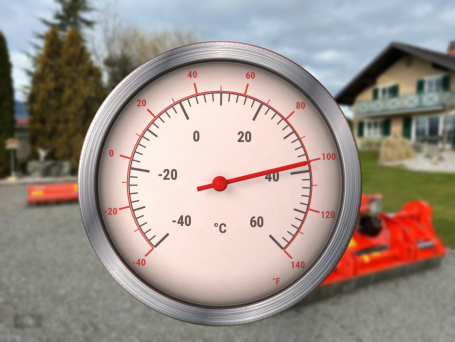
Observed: 38 °C
